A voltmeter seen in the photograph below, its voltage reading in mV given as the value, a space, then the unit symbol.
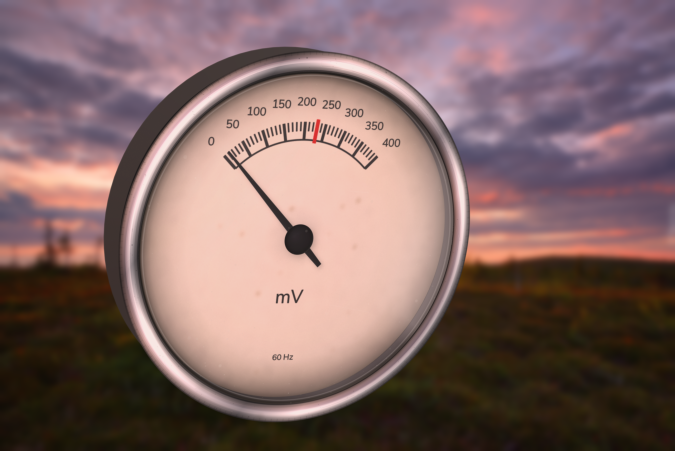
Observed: 10 mV
